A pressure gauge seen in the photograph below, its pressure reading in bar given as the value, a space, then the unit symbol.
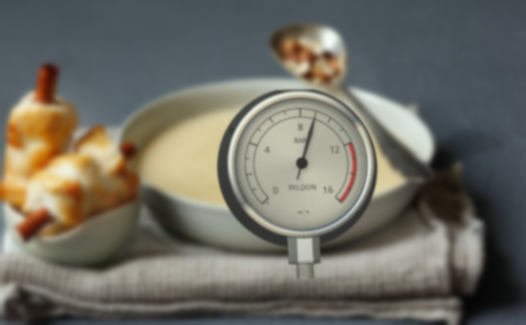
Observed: 9 bar
